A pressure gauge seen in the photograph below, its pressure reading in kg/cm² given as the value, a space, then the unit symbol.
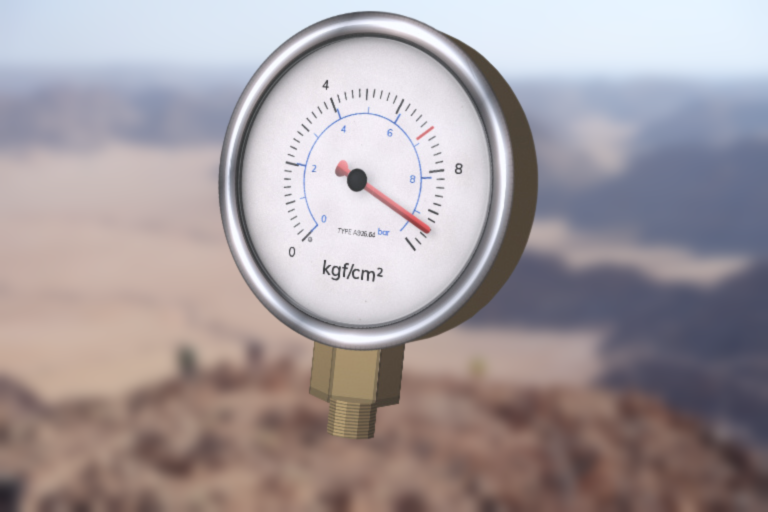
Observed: 9.4 kg/cm²
